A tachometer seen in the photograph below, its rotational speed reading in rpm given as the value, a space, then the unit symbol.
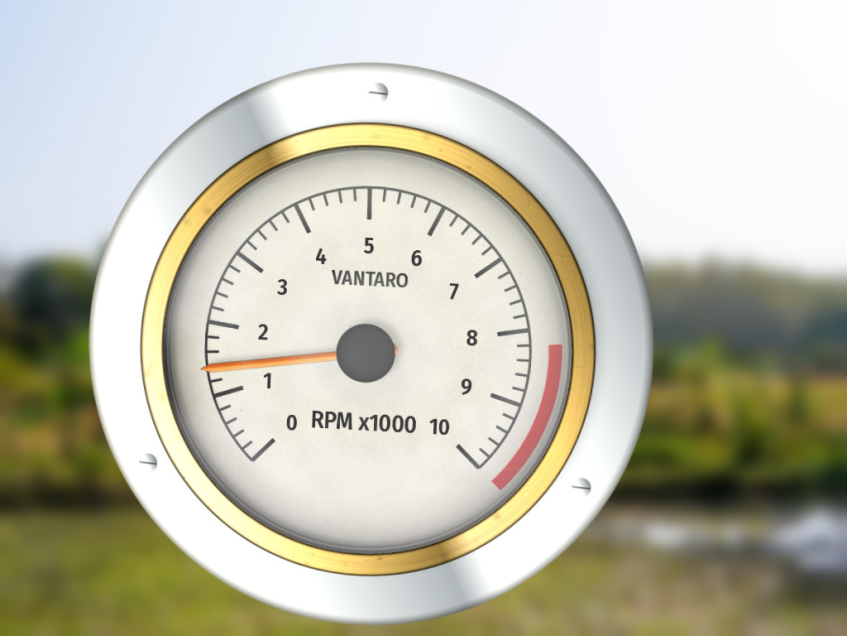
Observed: 1400 rpm
